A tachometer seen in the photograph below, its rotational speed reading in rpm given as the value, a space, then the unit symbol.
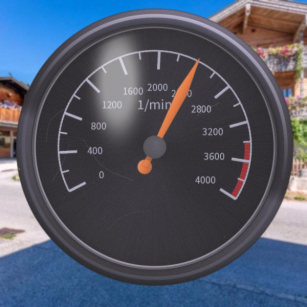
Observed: 2400 rpm
